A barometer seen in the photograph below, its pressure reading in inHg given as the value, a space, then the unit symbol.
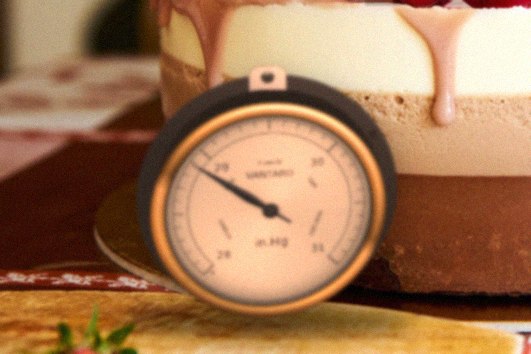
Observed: 28.9 inHg
